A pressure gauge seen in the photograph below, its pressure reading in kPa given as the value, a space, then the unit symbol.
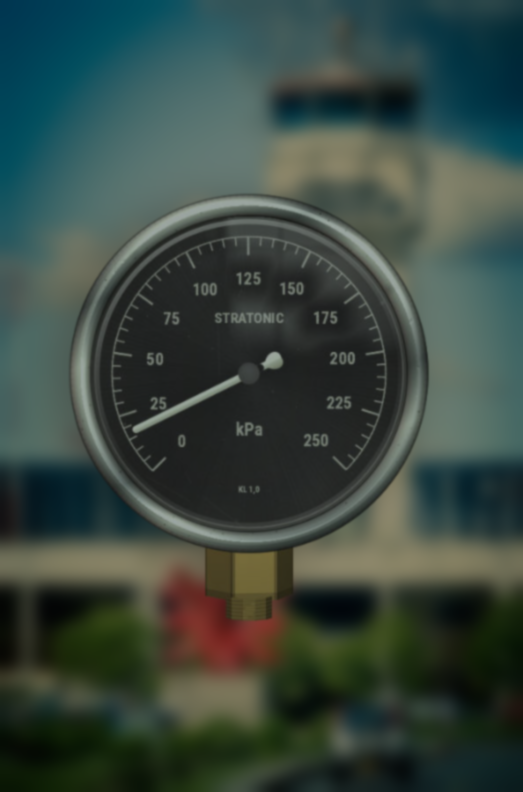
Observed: 17.5 kPa
